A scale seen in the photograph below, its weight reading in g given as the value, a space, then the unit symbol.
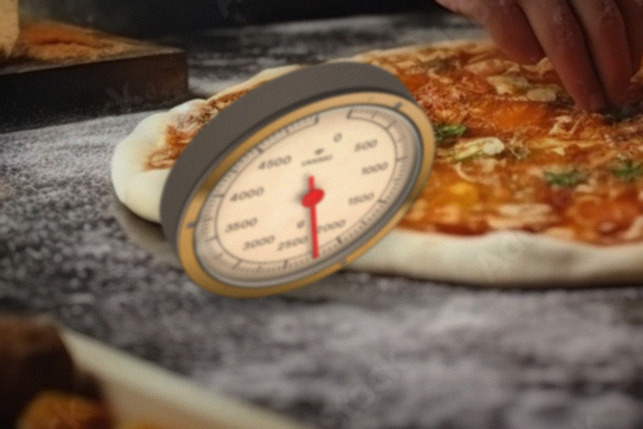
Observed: 2250 g
